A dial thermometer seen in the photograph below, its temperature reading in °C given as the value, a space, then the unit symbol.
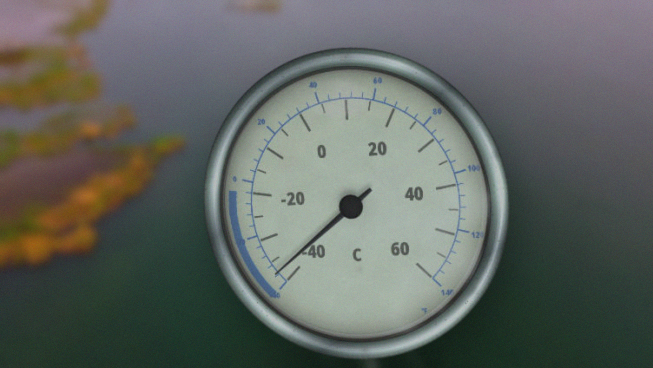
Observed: -37.5 °C
